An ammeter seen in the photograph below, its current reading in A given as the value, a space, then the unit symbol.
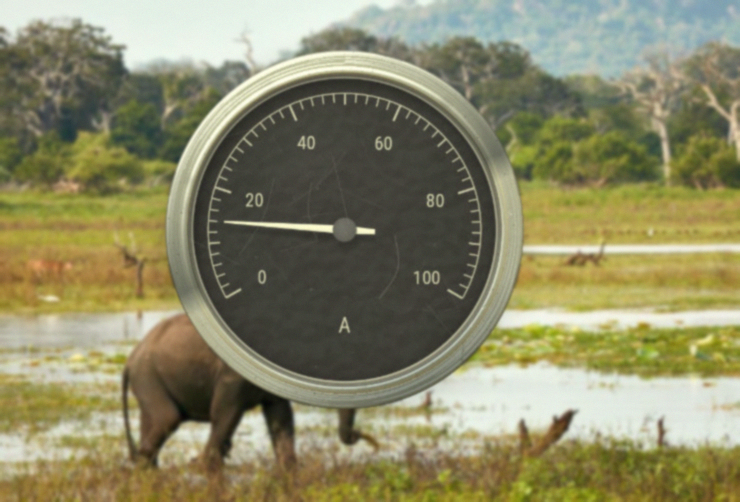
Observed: 14 A
